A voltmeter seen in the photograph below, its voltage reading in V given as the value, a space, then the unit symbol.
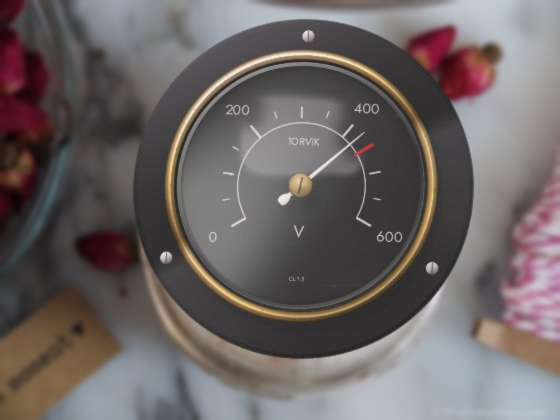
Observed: 425 V
